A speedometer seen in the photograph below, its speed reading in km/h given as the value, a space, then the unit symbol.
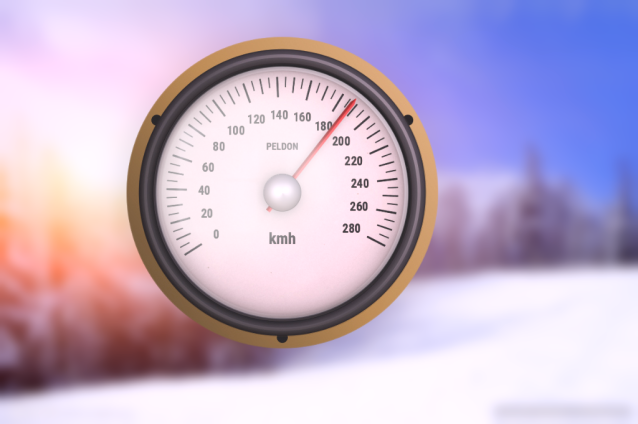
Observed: 187.5 km/h
